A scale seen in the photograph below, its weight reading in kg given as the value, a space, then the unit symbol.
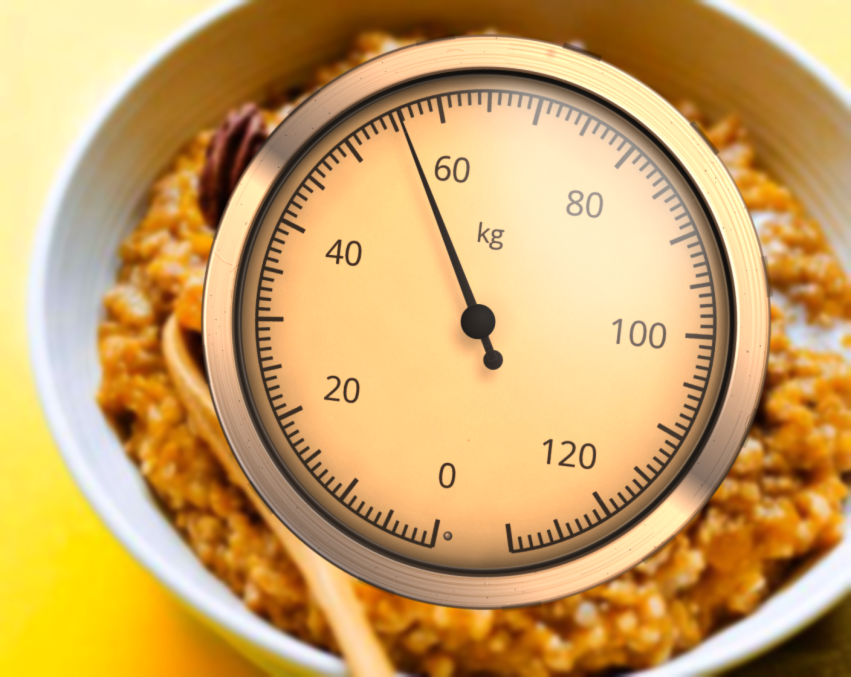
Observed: 56 kg
